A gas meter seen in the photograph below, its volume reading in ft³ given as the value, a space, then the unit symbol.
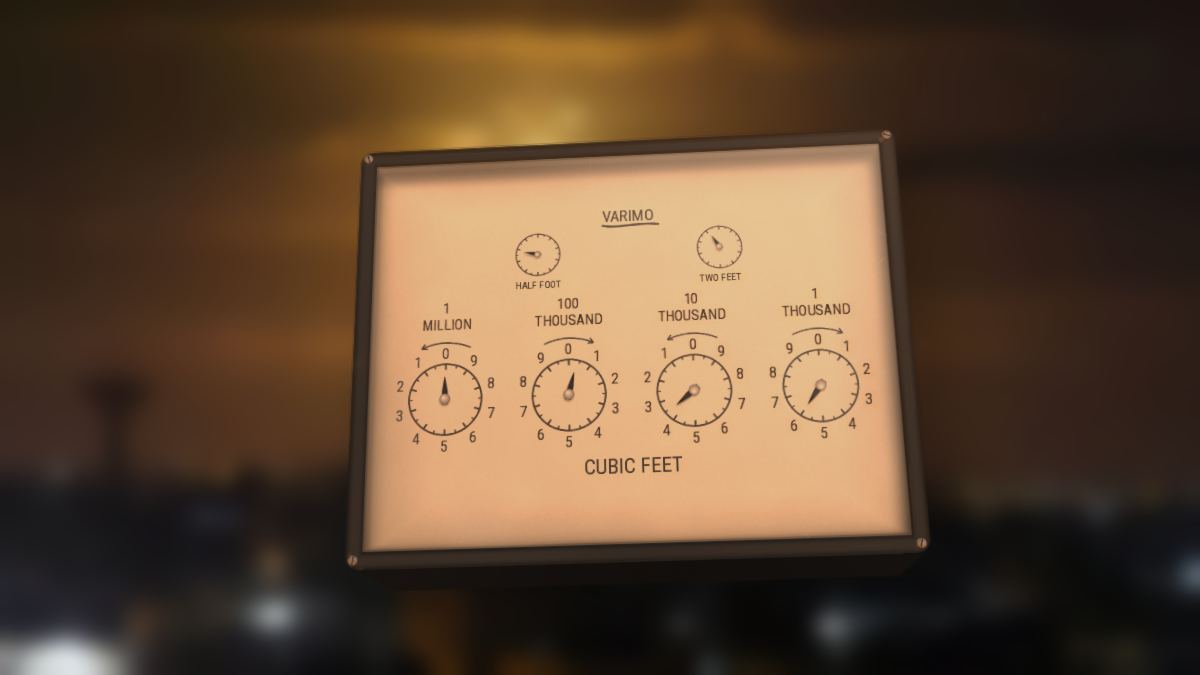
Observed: 3600 ft³
